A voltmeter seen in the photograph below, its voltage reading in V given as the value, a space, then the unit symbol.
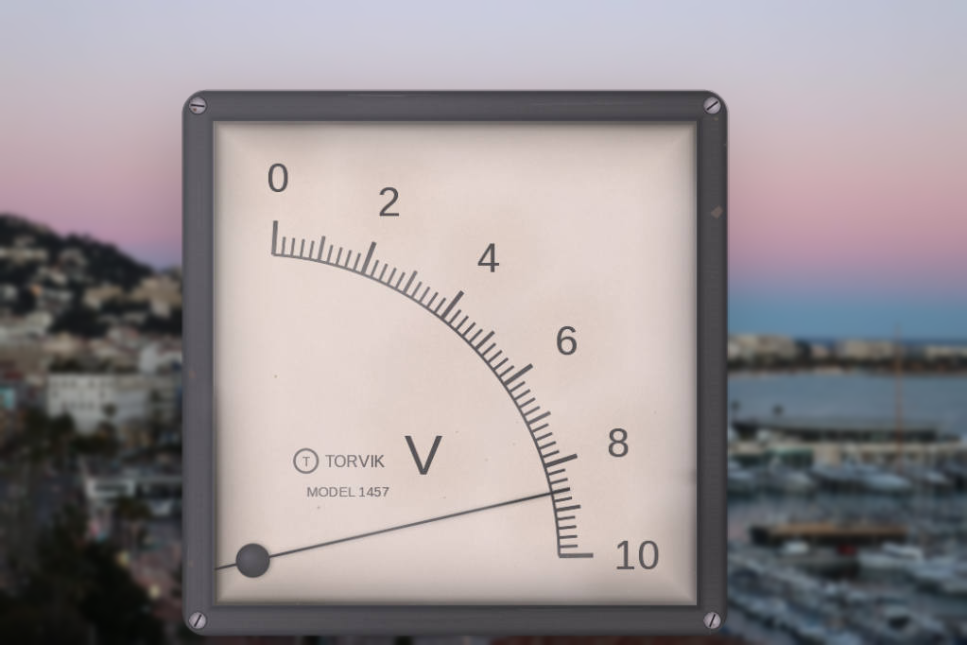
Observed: 8.6 V
